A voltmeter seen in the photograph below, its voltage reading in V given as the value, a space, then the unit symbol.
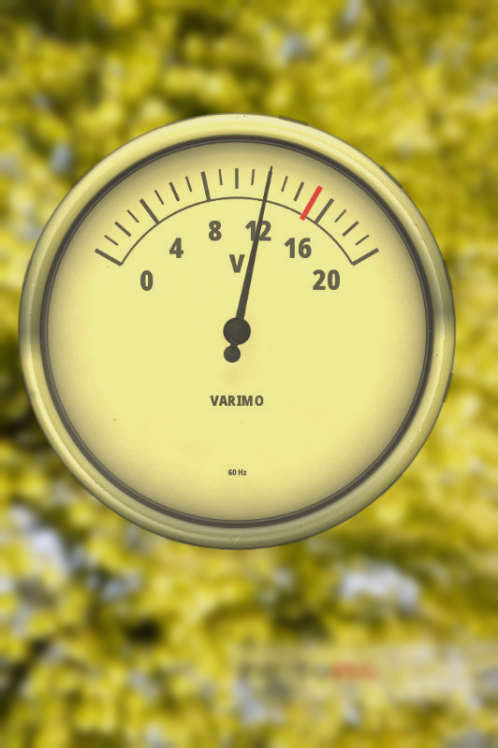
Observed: 12 V
